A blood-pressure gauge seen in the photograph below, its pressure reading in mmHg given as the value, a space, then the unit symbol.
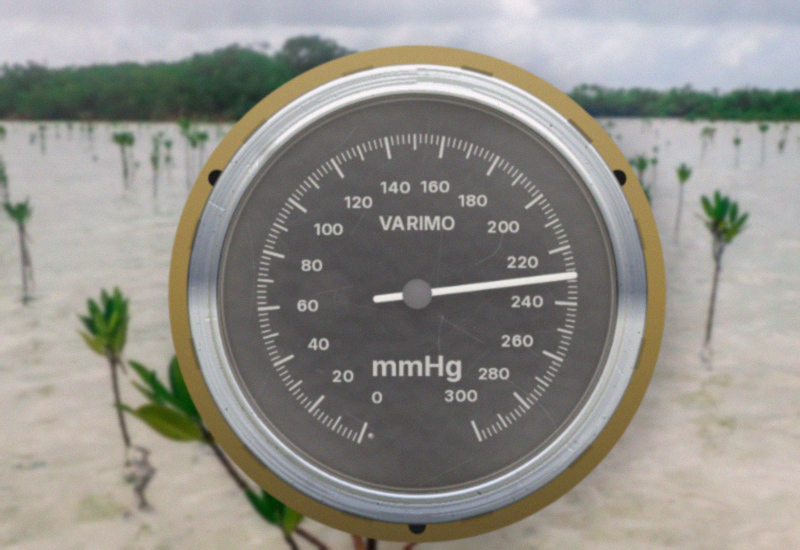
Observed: 230 mmHg
